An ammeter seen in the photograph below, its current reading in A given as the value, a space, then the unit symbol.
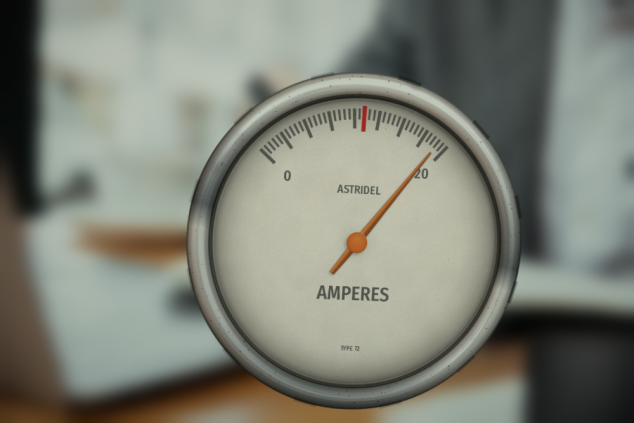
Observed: 19 A
